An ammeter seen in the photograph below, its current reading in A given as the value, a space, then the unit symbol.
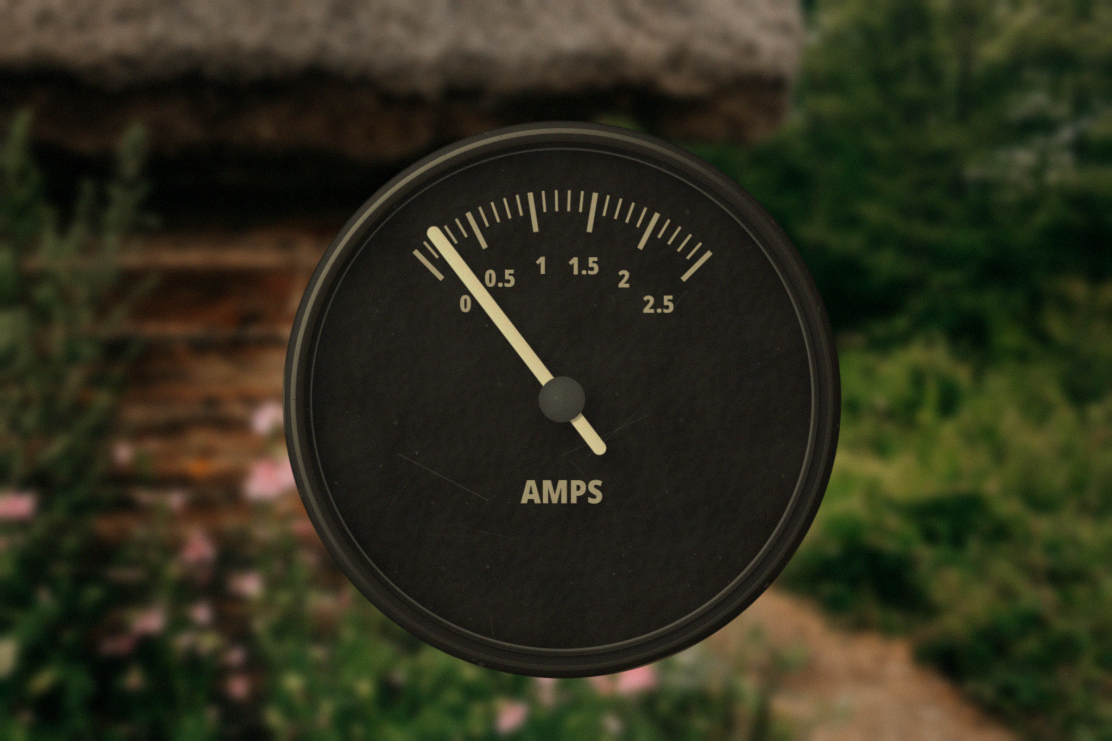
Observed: 0.2 A
